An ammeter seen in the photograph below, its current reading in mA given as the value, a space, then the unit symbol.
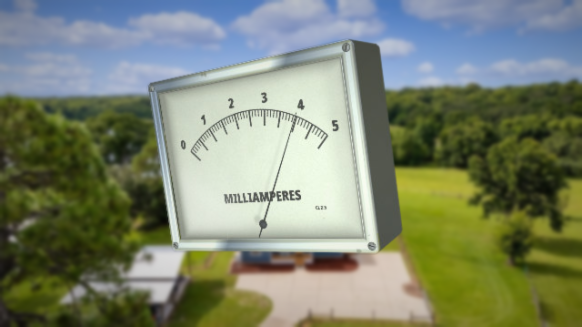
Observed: 4 mA
